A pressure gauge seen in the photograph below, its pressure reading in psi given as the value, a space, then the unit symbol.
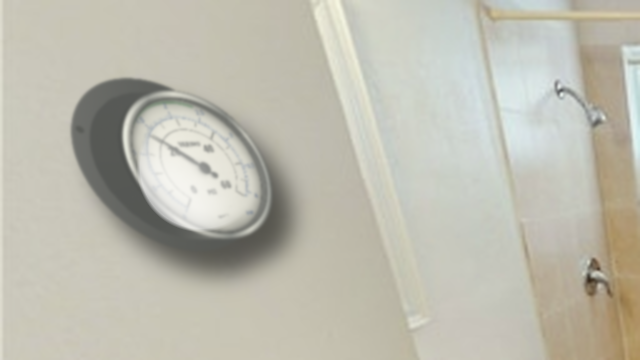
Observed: 20 psi
